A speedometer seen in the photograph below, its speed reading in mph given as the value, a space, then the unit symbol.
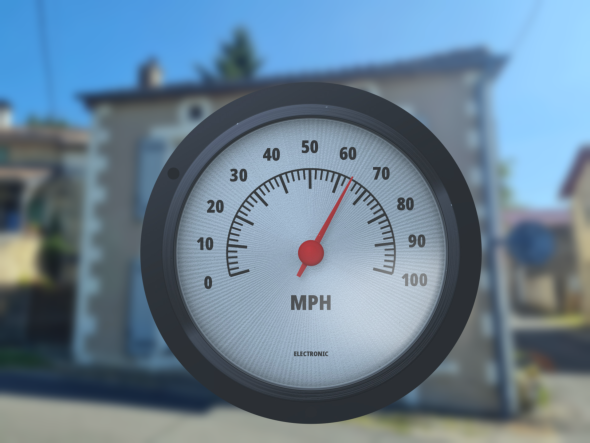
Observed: 64 mph
